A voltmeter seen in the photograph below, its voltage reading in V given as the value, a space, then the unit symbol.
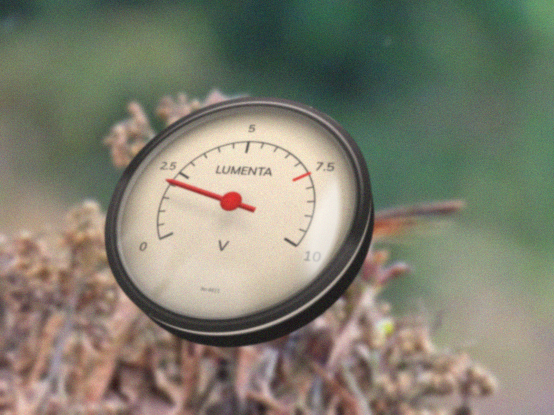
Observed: 2 V
